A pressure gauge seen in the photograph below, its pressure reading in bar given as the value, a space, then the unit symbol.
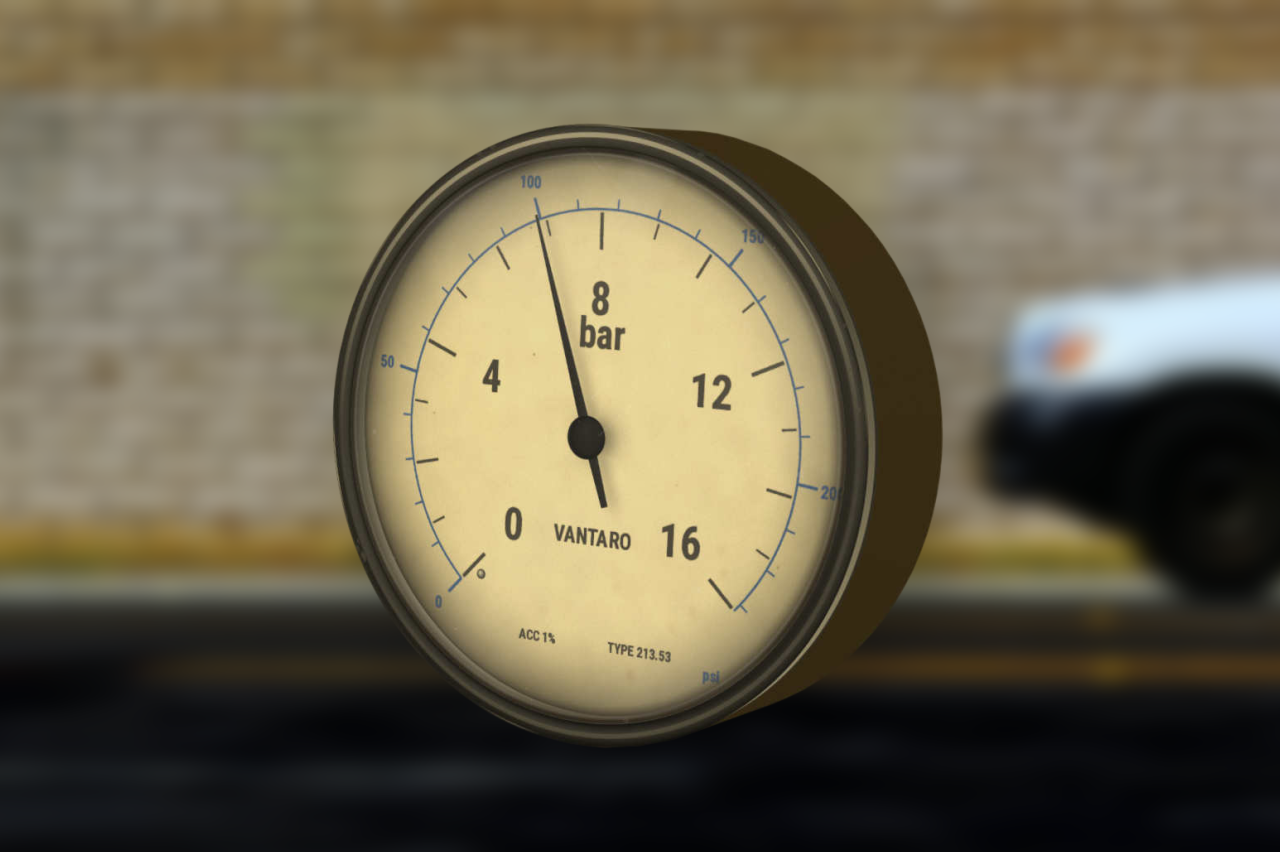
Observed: 7 bar
